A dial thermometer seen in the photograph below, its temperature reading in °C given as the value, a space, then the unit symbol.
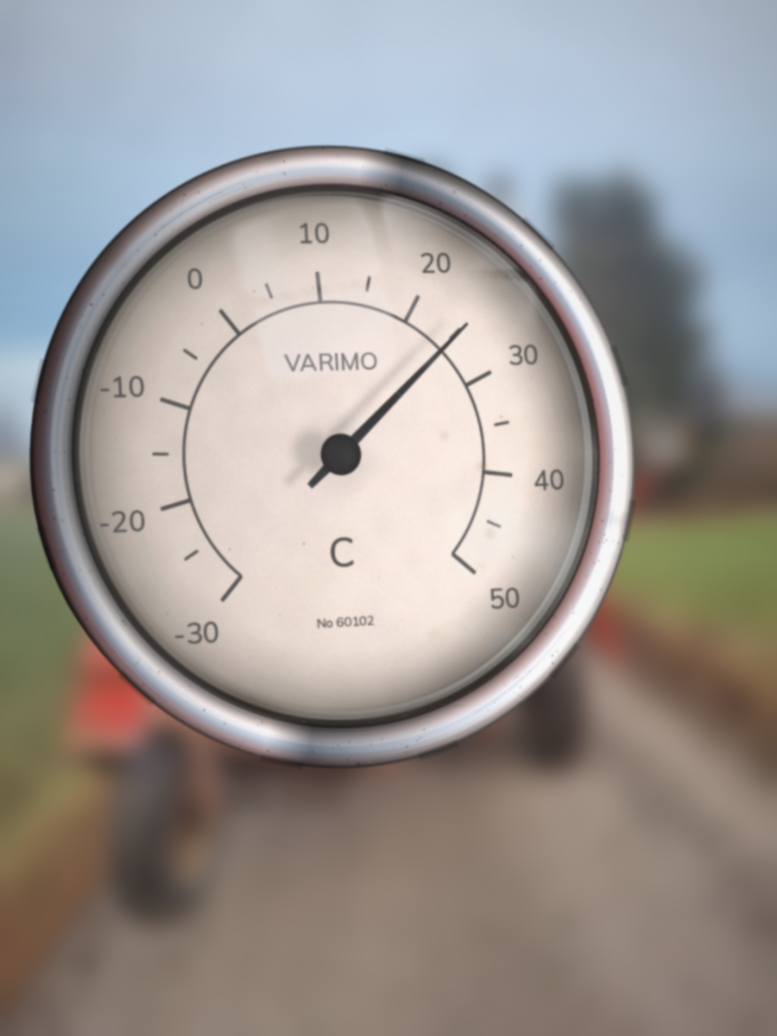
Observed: 25 °C
